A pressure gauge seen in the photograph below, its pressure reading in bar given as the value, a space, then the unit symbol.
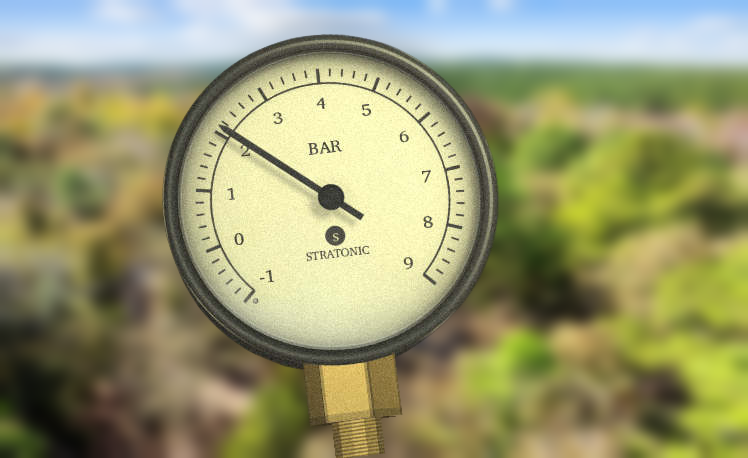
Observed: 2.1 bar
